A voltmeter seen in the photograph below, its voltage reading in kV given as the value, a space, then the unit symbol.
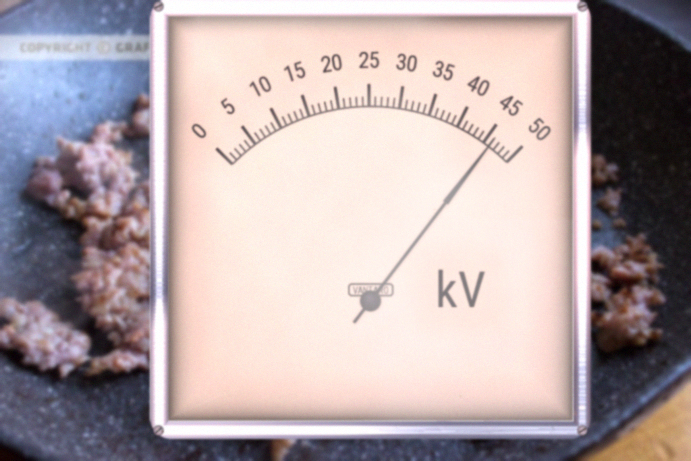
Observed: 46 kV
